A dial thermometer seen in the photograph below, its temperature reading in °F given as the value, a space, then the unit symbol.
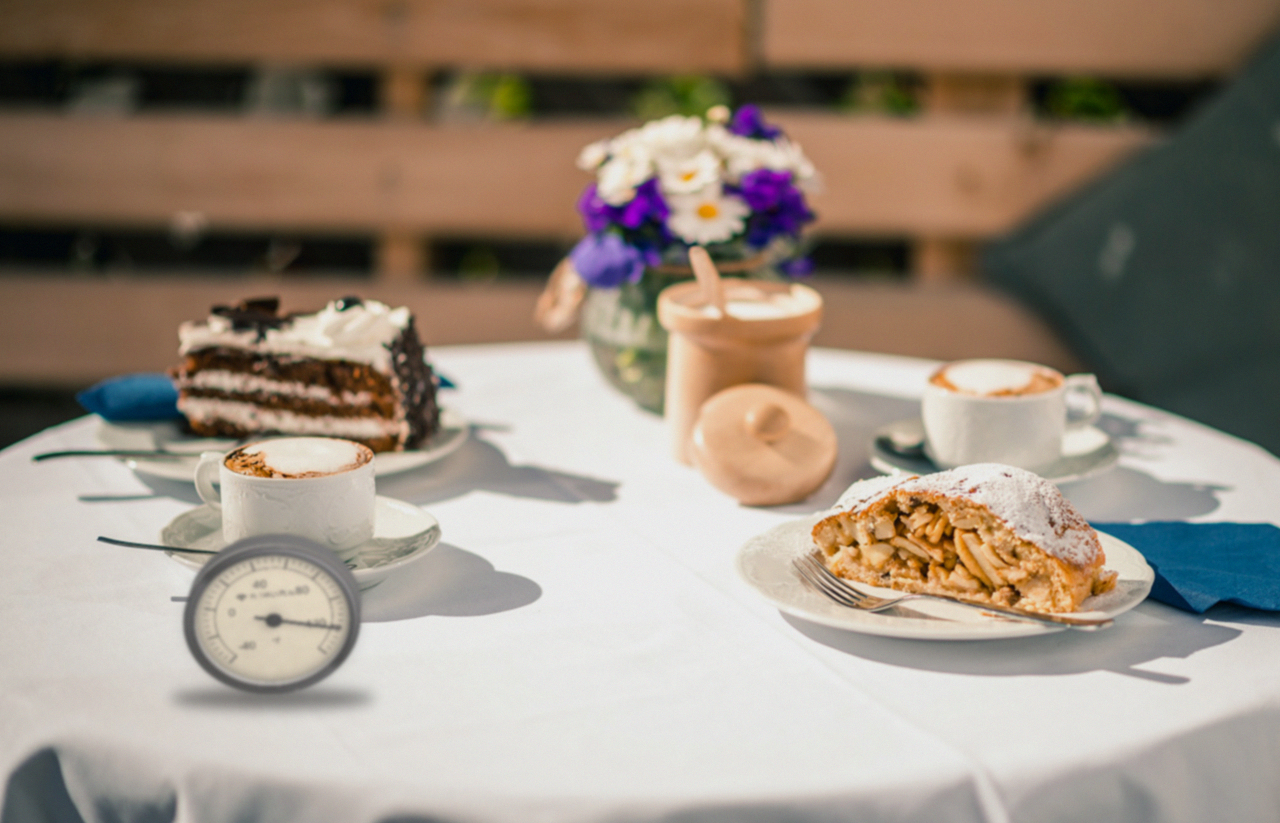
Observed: 120 °F
